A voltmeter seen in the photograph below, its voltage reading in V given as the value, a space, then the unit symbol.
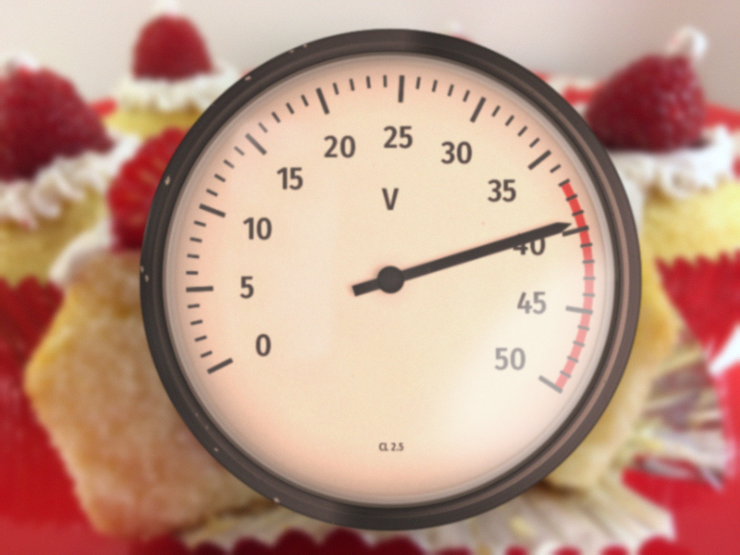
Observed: 39.5 V
